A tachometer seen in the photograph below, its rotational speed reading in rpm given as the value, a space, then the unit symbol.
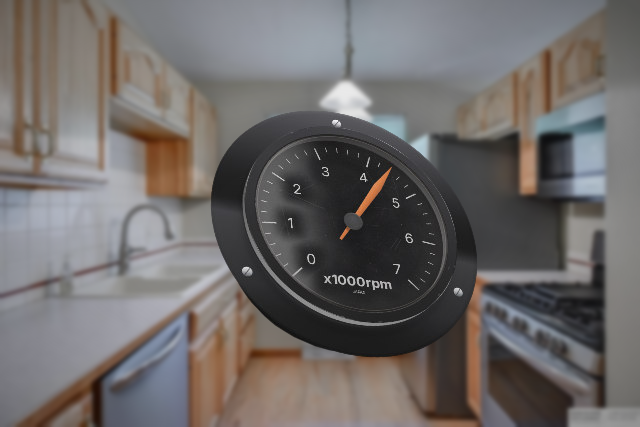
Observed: 4400 rpm
